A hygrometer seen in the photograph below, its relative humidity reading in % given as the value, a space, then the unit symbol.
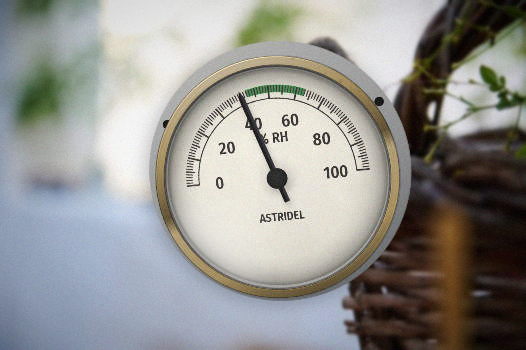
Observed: 40 %
